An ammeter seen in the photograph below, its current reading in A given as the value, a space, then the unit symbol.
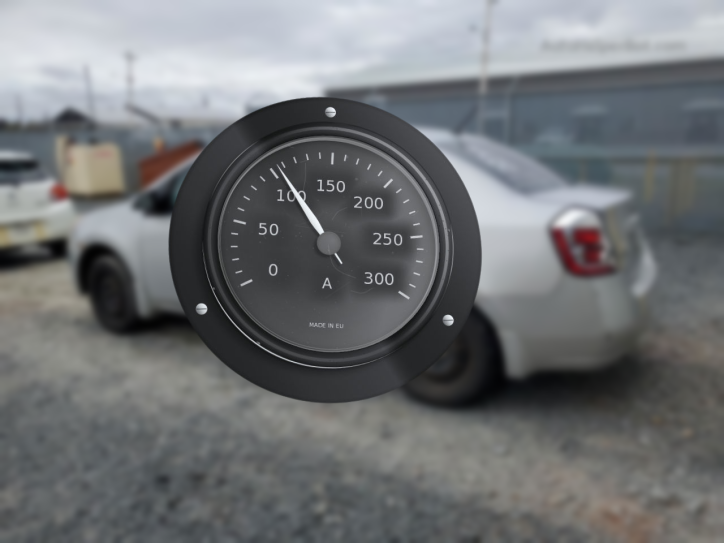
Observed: 105 A
